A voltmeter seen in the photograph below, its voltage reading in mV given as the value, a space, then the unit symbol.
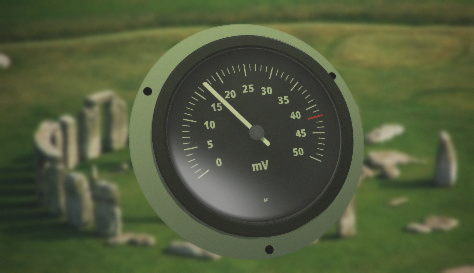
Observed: 17 mV
